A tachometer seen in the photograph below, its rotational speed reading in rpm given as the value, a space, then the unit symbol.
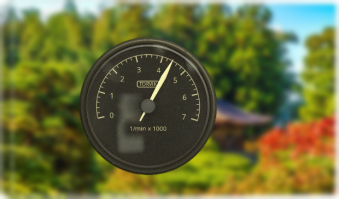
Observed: 4400 rpm
